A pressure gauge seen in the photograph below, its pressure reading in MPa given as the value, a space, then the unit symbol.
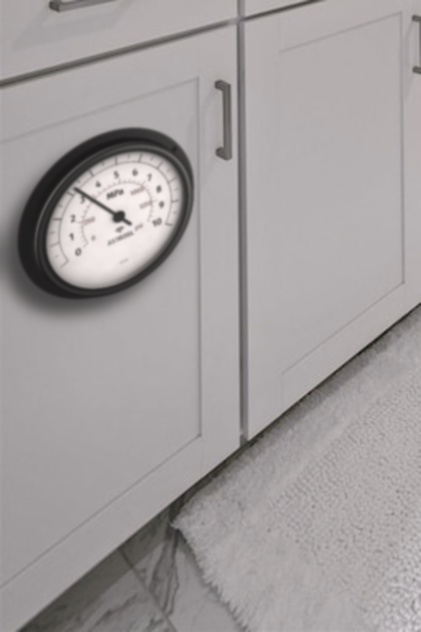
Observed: 3.25 MPa
